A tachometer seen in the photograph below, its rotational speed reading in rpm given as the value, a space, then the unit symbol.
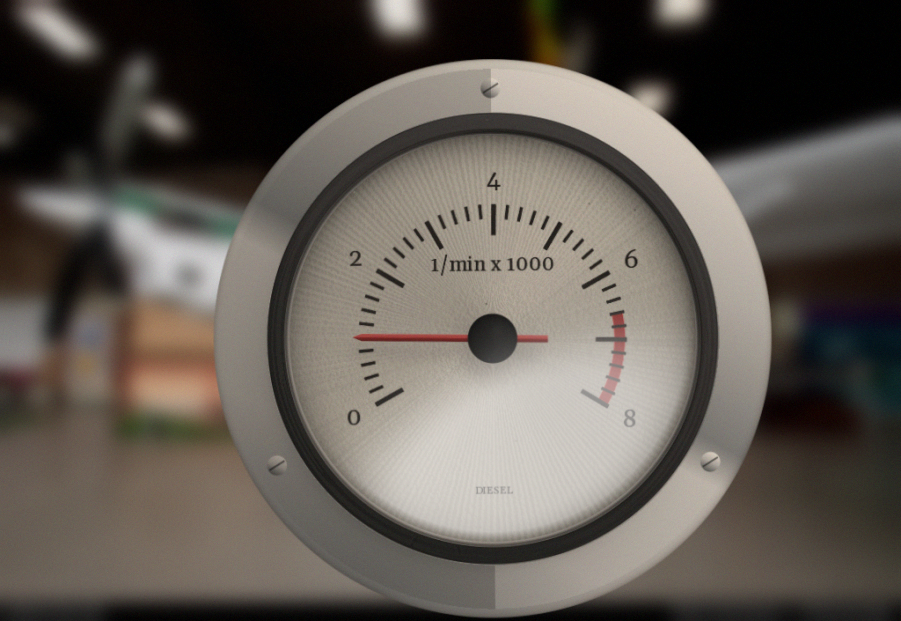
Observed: 1000 rpm
